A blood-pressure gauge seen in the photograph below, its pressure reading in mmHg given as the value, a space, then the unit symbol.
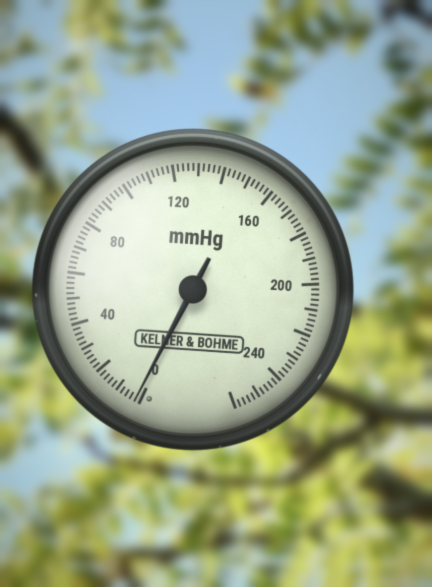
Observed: 2 mmHg
